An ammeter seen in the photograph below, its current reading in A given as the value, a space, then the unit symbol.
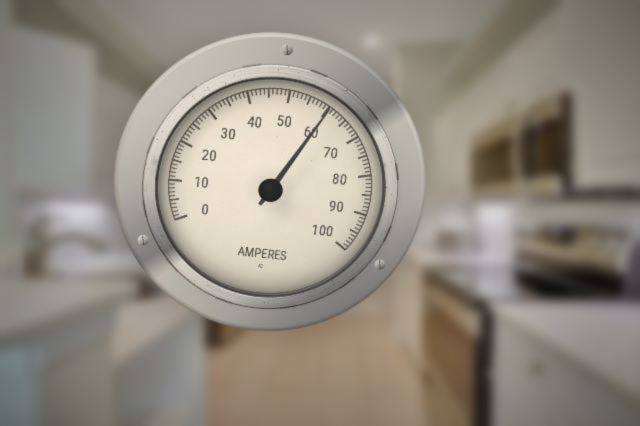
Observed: 60 A
